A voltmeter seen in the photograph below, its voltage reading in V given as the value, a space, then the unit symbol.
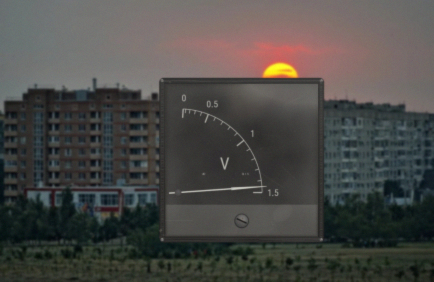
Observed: 1.45 V
